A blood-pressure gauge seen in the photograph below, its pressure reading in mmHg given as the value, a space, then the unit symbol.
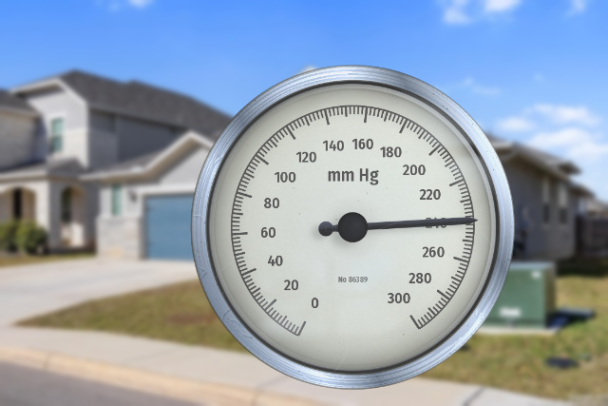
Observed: 240 mmHg
